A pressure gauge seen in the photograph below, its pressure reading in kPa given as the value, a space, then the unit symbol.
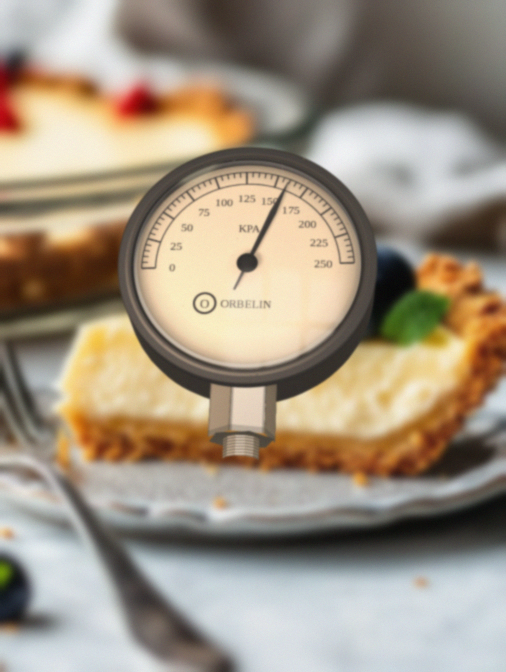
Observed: 160 kPa
